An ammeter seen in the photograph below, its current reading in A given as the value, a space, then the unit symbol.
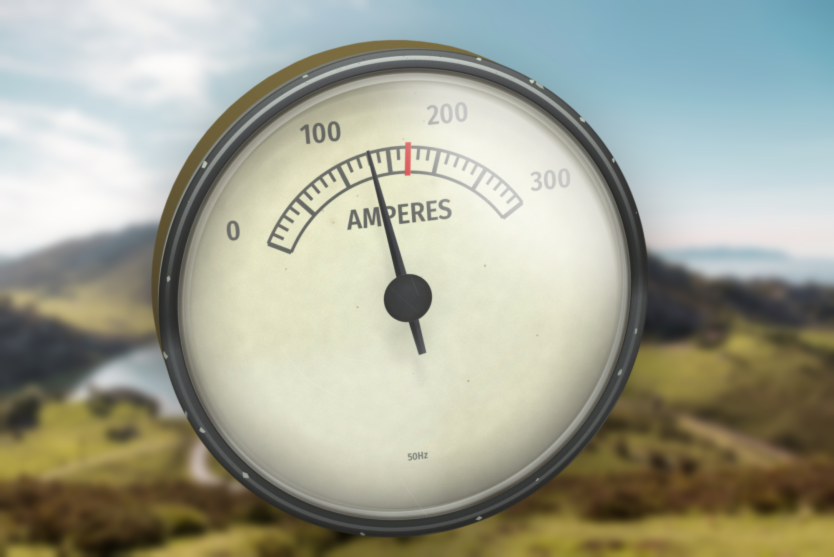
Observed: 130 A
